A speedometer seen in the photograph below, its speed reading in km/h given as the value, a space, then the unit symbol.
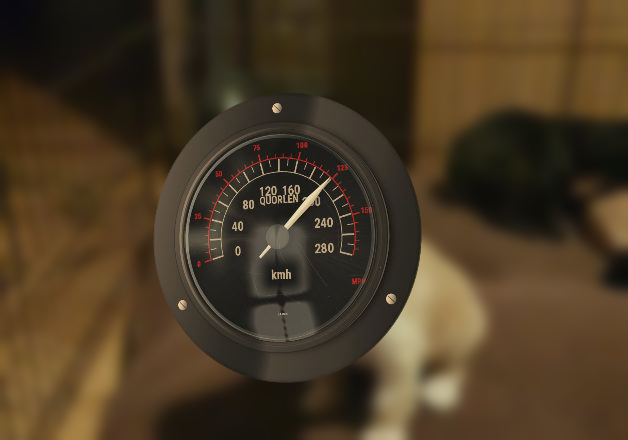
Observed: 200 km/h
